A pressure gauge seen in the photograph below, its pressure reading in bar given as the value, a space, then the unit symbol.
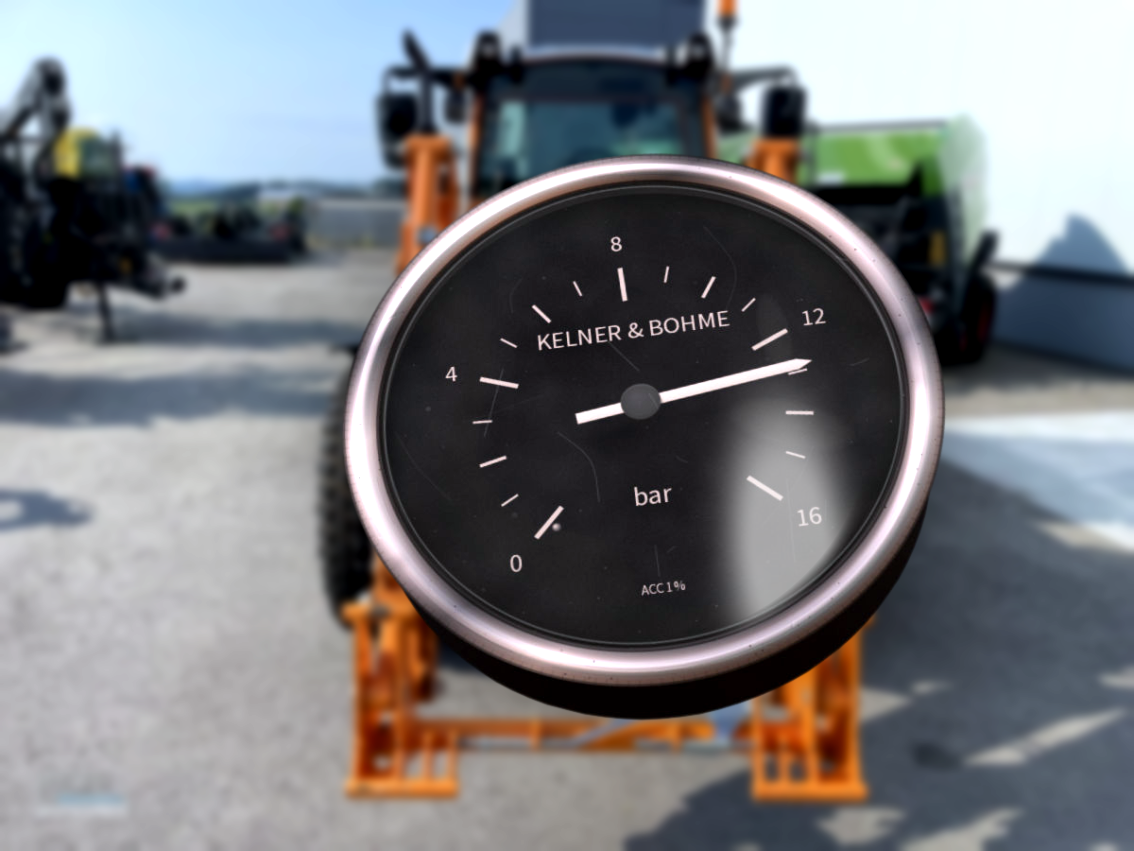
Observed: 13 bar
